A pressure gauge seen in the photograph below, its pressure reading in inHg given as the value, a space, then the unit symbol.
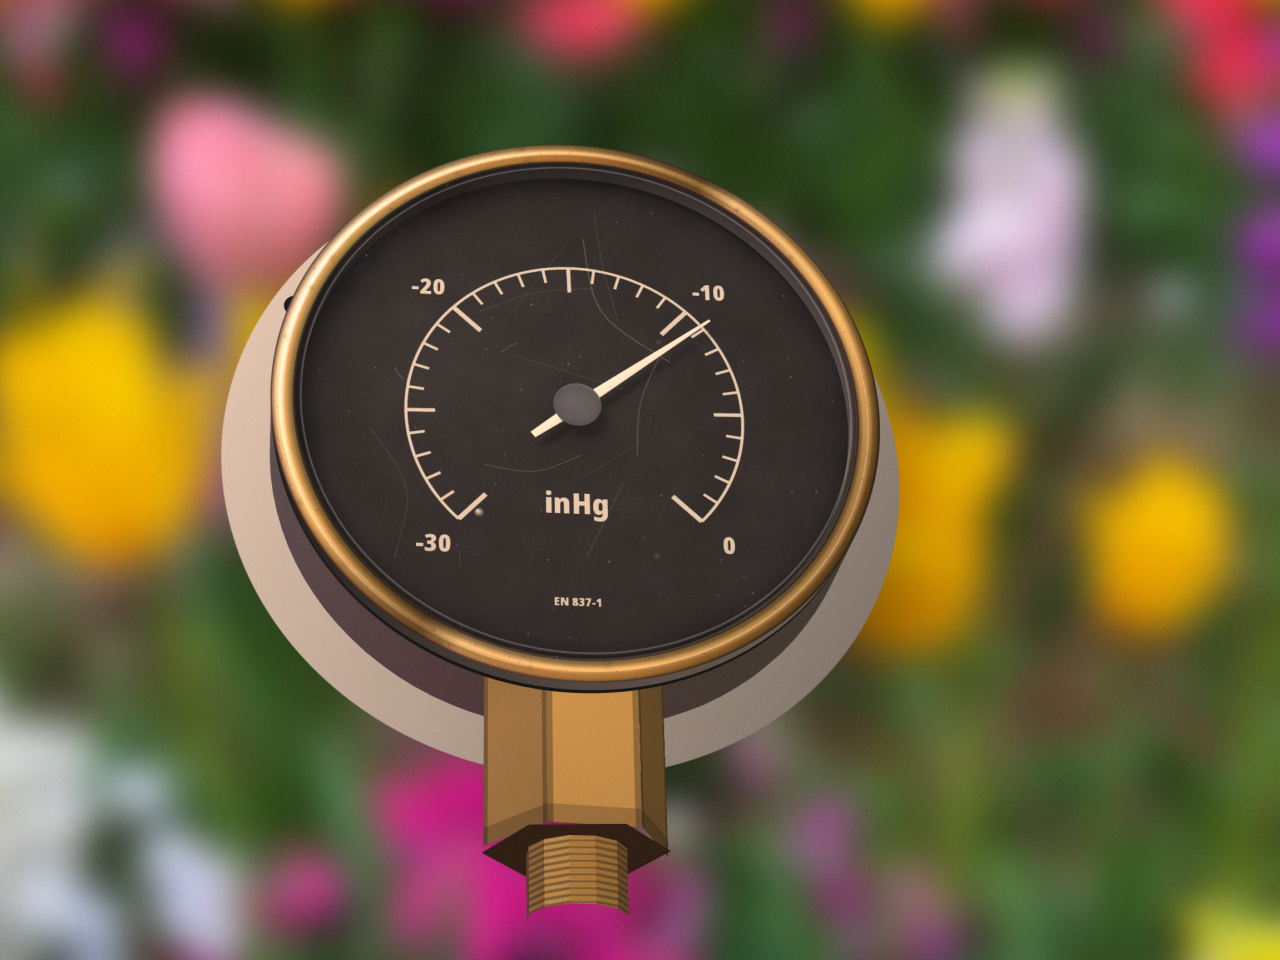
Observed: -9 inHg
